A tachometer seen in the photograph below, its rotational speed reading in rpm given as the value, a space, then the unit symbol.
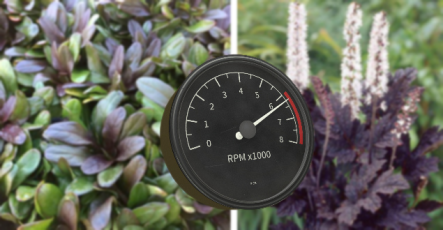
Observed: 6250 rpm
